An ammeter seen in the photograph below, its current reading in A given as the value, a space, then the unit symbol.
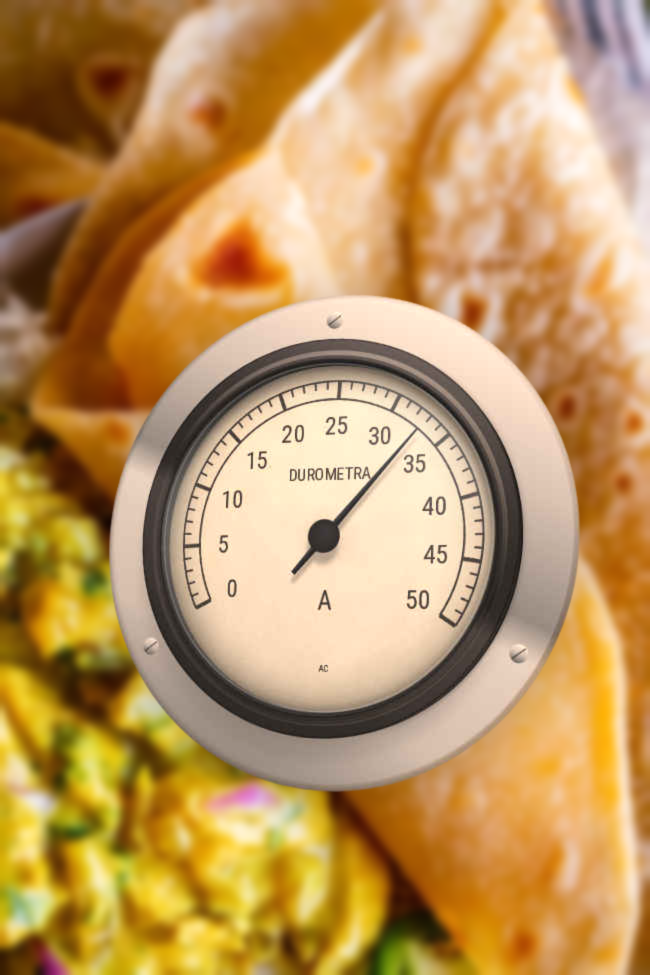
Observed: 33 A
